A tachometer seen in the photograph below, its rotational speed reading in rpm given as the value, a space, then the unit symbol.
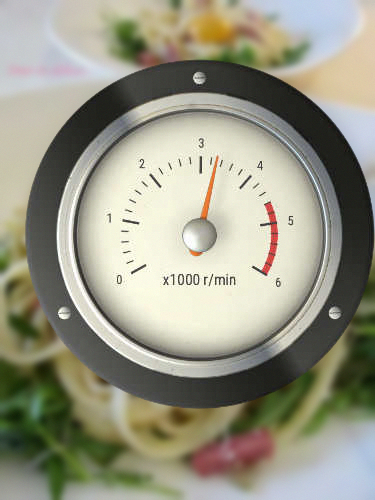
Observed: 3300 rpm
